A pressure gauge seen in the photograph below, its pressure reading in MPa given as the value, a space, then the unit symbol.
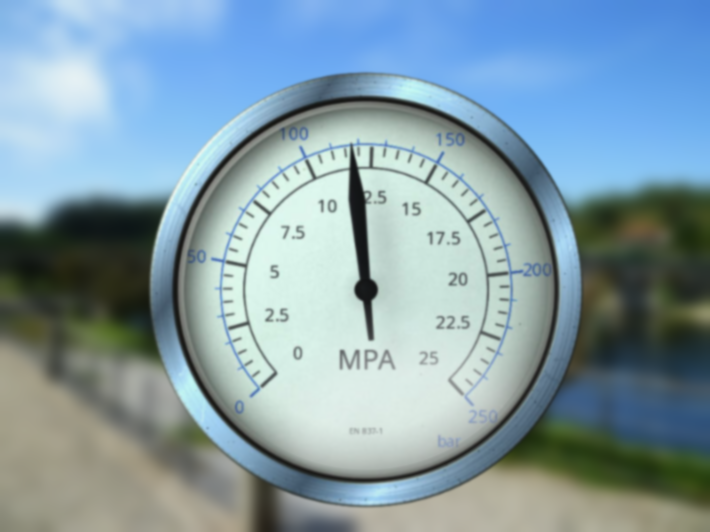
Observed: 11.75 MPa
